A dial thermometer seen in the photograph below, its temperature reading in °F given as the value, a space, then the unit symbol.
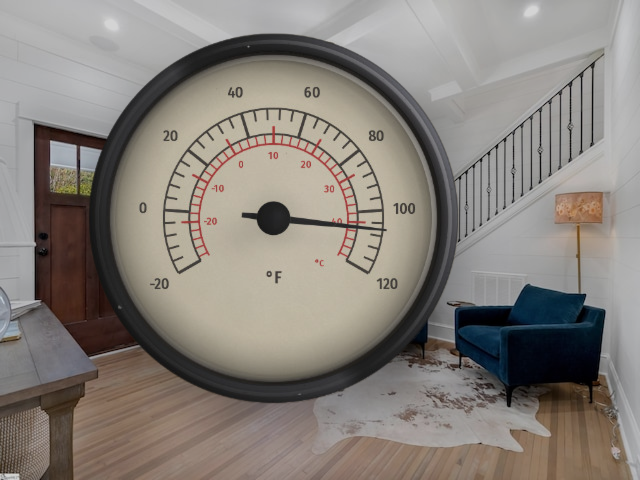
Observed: 106 °F
